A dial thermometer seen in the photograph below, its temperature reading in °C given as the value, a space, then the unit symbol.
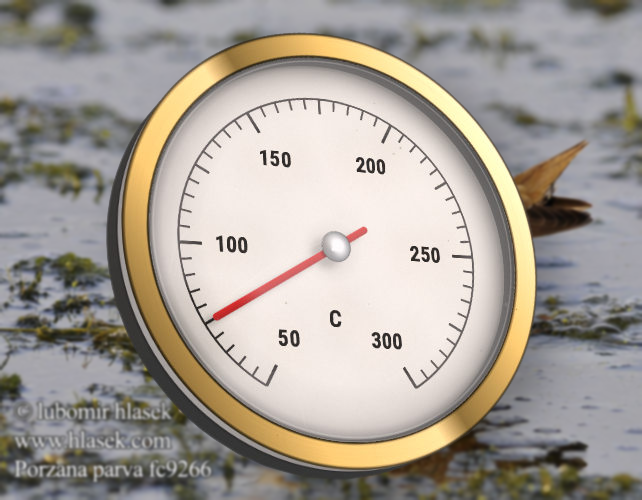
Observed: 75 °C
